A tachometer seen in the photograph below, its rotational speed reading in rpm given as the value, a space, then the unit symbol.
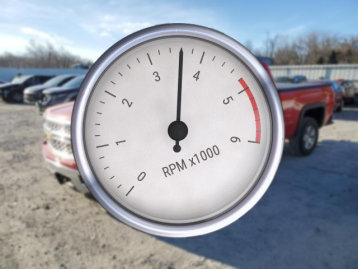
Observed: 3600 rpm
